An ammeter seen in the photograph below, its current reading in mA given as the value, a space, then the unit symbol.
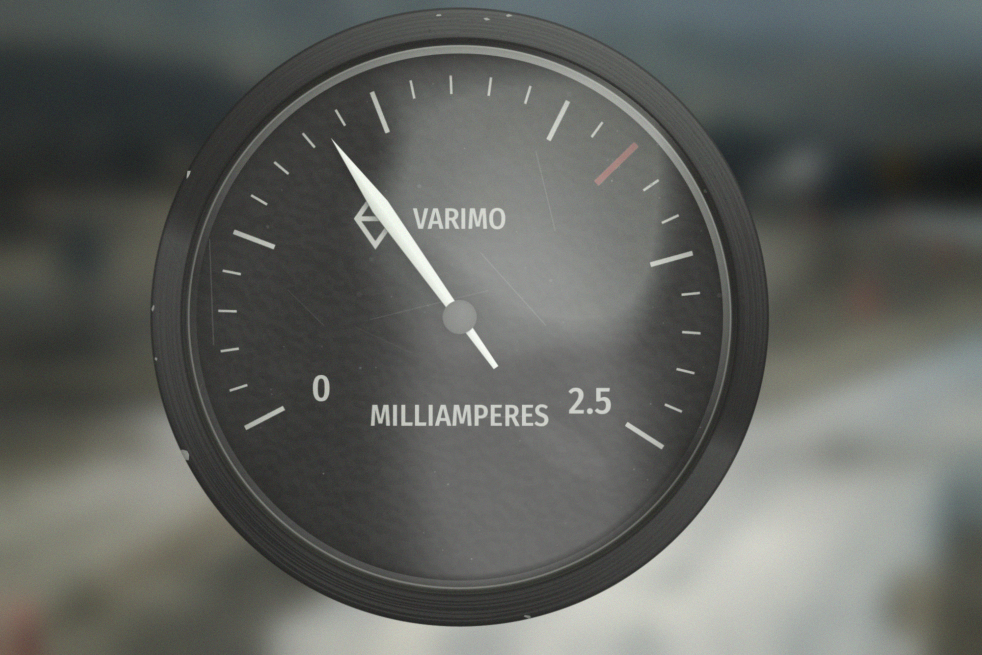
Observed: 0.85 mA
